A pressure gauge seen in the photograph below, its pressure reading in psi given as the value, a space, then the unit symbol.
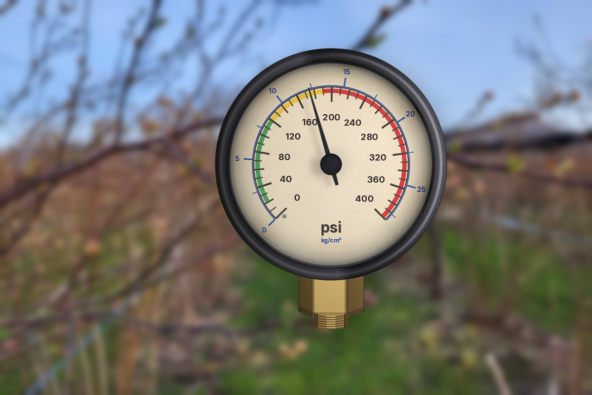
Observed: 175 psi
